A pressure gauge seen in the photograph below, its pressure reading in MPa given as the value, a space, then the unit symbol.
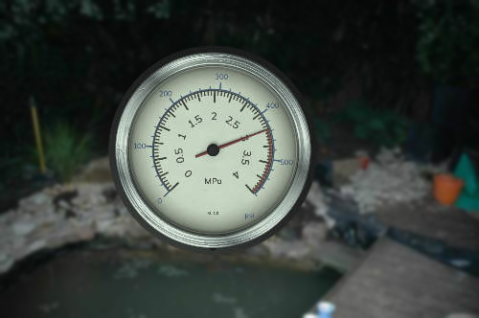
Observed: 3 MPa
